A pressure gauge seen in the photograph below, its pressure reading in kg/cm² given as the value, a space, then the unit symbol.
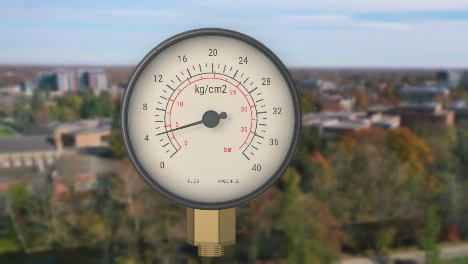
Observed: 4 kg/cm²
